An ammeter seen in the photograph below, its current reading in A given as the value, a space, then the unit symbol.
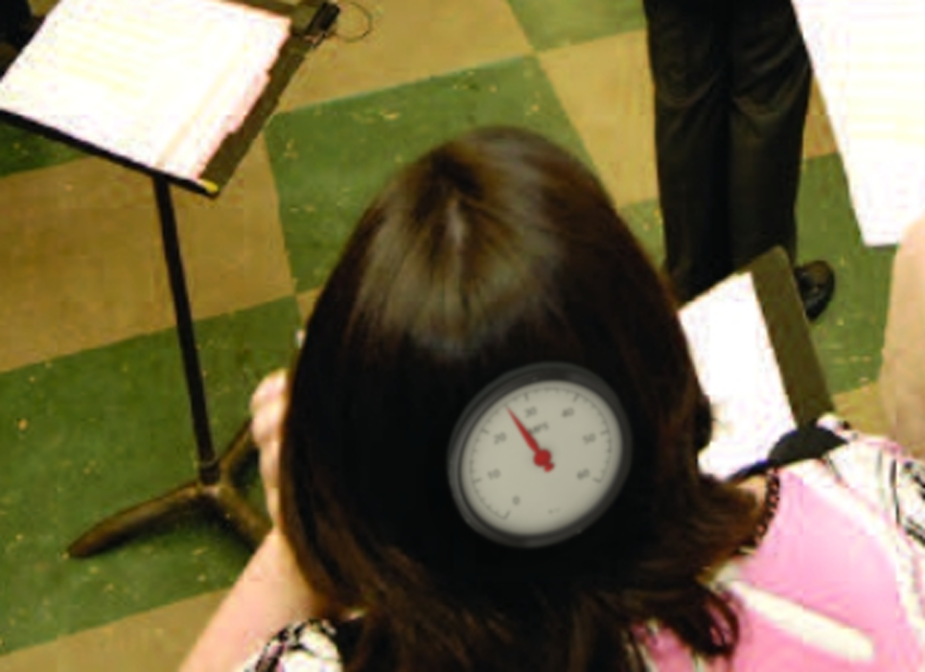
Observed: 26 A
